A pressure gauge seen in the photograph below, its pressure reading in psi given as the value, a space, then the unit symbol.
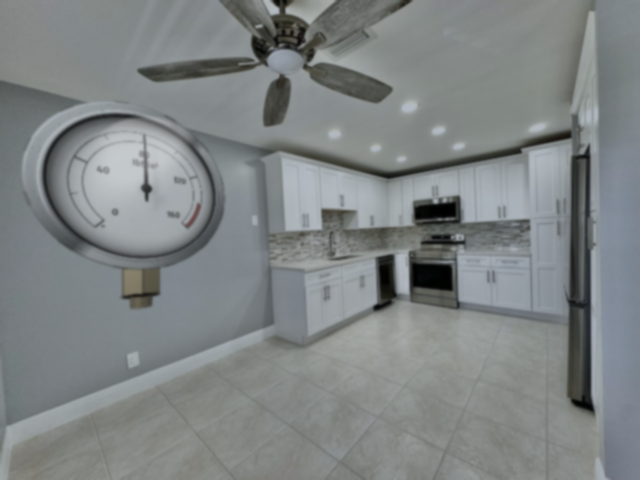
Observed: 80 psi
